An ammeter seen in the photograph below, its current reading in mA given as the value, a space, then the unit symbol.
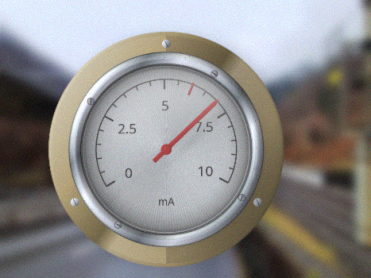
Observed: 7 mA
